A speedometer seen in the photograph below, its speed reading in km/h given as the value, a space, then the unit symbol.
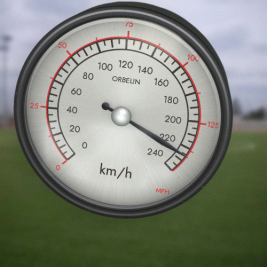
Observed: 225 km/h
